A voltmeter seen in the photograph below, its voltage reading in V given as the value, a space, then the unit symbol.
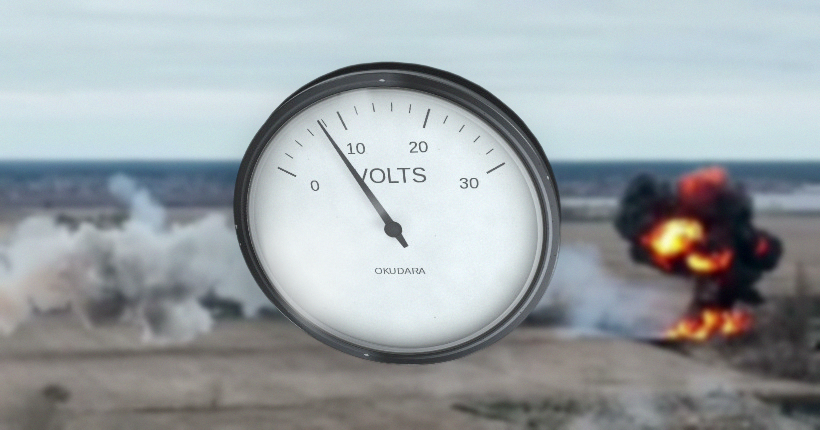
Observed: 8 V
